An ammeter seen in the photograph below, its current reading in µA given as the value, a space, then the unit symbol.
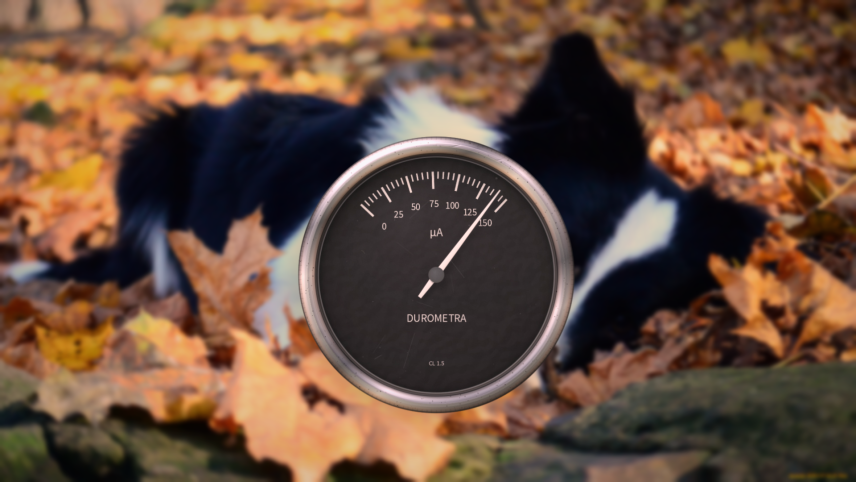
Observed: 140 µA
